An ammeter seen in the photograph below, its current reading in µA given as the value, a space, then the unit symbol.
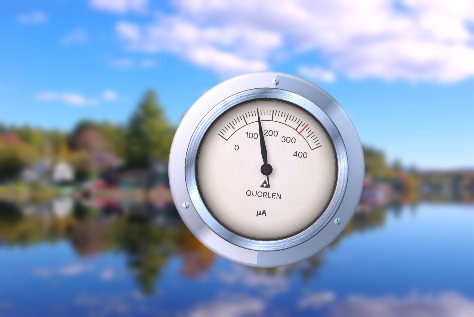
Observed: 150 µA
